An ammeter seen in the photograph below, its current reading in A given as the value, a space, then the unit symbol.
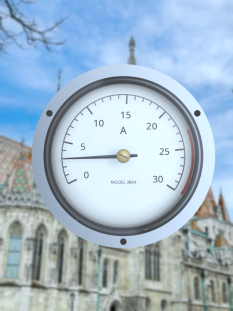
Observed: 3 A
